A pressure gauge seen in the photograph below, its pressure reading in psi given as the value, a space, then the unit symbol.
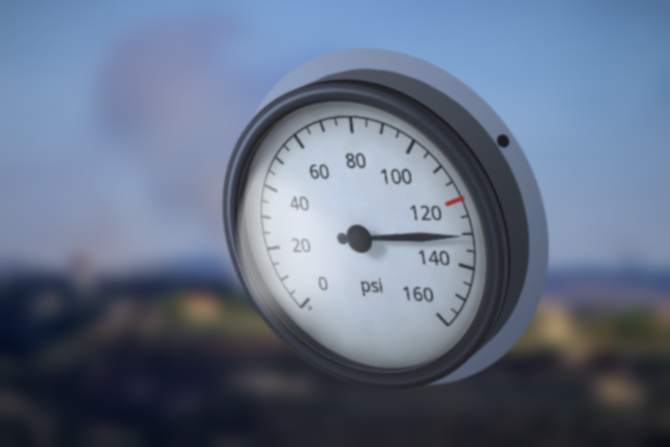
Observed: 130 psi
